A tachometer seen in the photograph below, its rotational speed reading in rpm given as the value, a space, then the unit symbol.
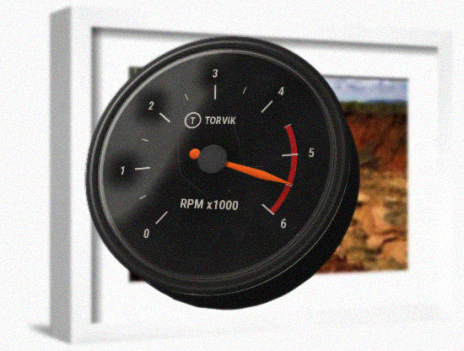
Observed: 5500 rpm
